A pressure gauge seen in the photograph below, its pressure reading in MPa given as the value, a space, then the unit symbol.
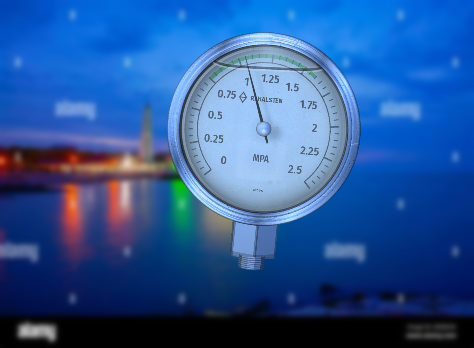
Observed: 1.05 MPa
